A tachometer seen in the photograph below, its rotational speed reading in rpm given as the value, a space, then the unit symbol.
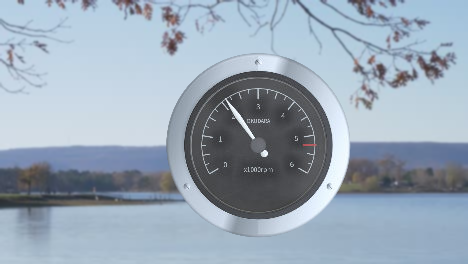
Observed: 2125 rpm
